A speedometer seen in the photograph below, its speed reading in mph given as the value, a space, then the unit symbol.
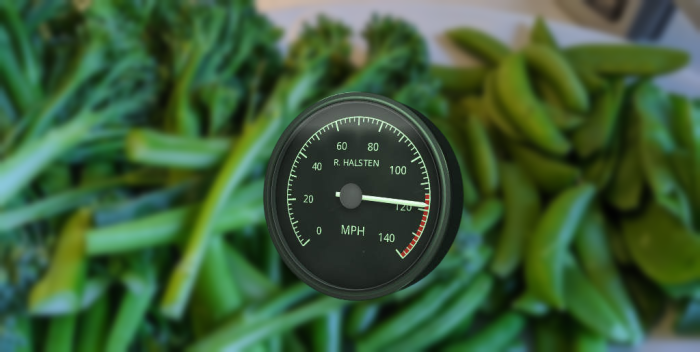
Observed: 118 mph
